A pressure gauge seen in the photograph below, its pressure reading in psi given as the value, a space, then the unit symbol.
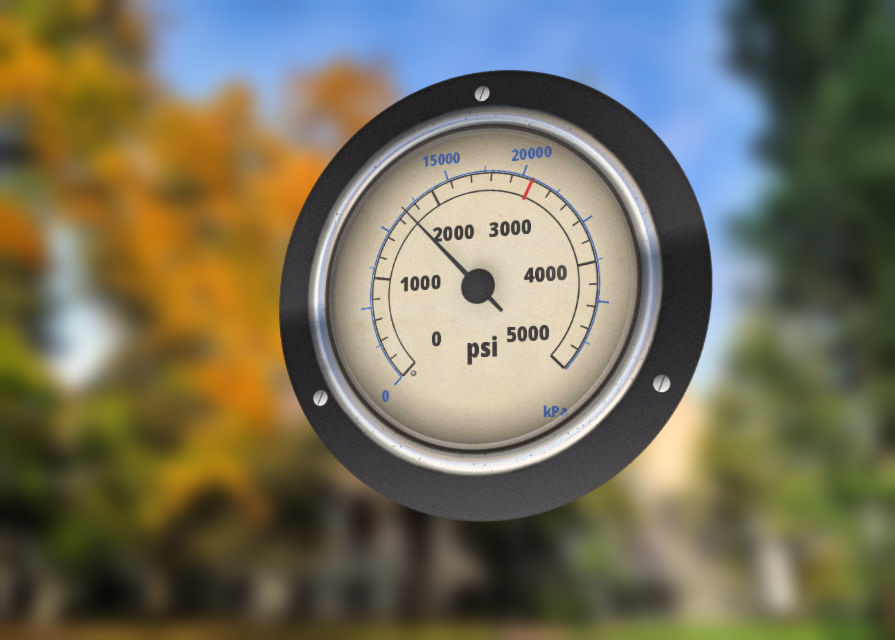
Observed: 1700 psi
